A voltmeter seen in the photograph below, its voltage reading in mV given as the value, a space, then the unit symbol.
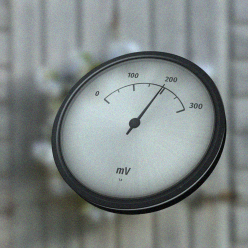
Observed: 200 mV
